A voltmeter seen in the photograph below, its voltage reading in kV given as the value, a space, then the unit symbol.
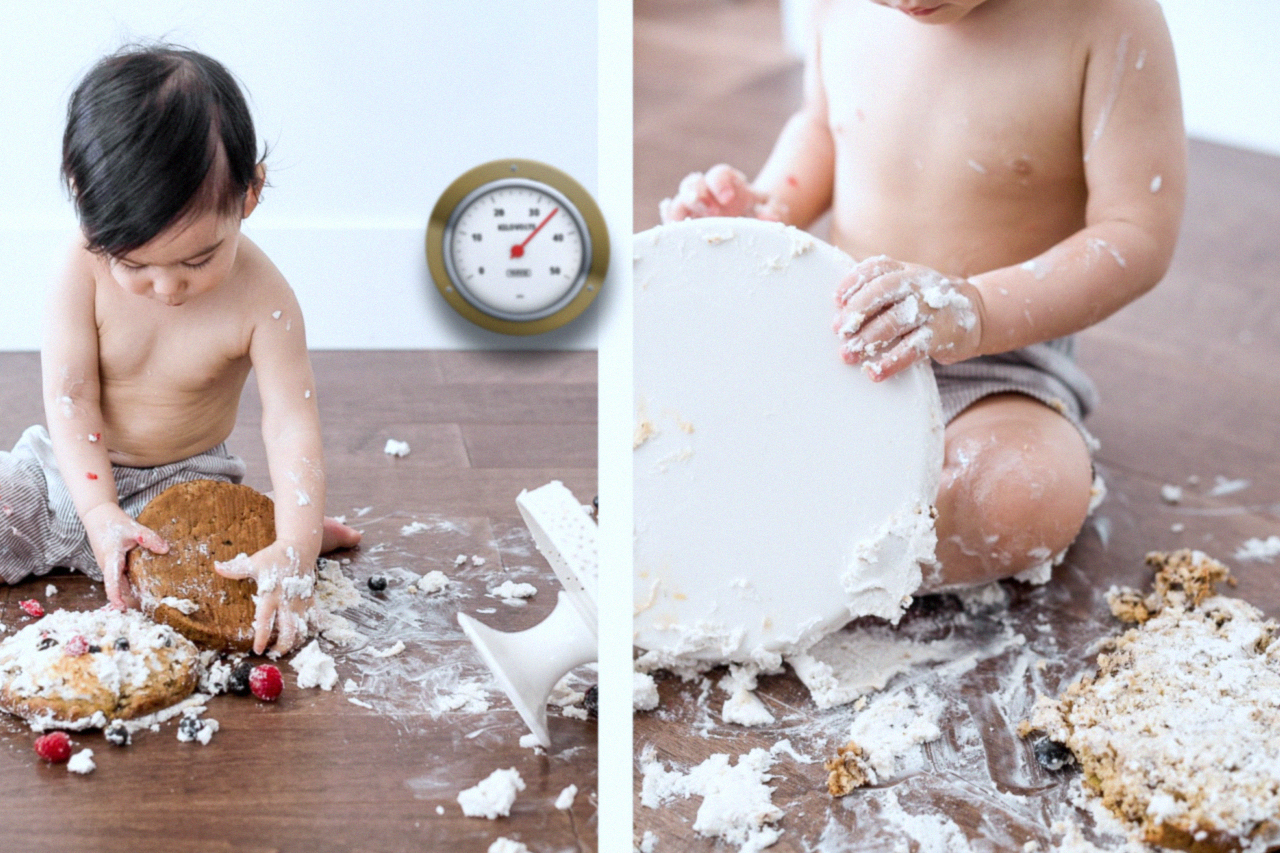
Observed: 34 kV
